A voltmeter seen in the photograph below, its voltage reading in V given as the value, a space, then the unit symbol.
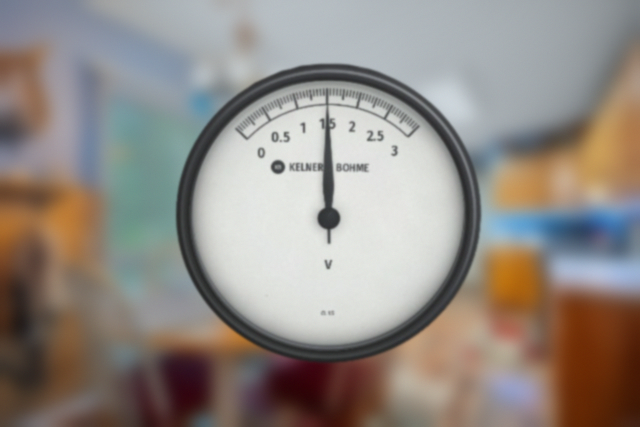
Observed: 1.5 V
